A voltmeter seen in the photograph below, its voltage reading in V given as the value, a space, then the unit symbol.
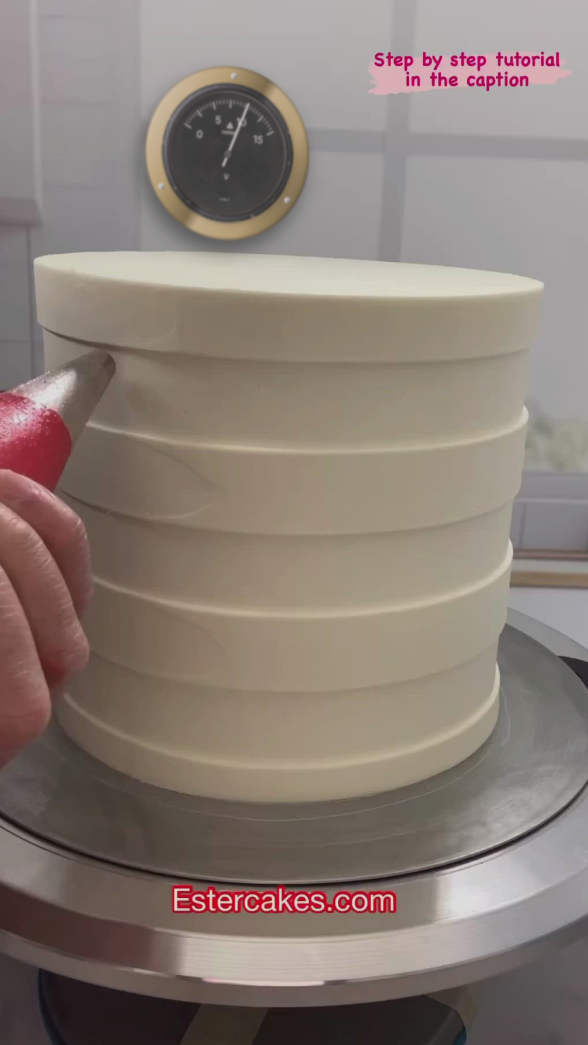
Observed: 10 V
